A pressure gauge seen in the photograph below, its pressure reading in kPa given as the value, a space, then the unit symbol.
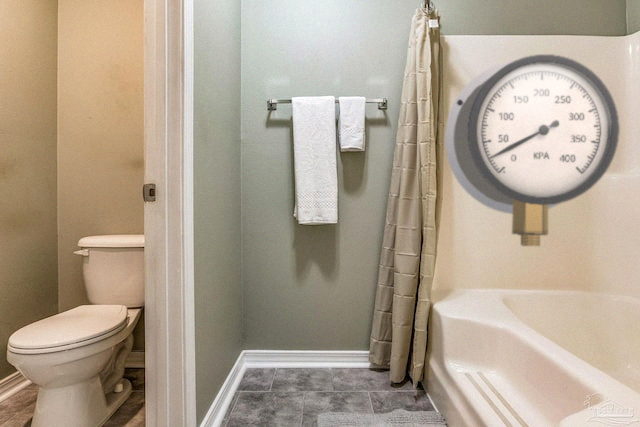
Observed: 25 kPa
